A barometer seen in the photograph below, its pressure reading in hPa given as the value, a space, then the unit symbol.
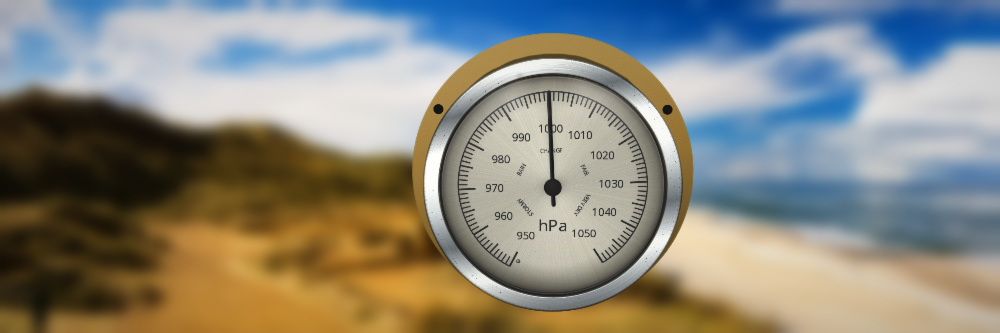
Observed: 1000 hPa
